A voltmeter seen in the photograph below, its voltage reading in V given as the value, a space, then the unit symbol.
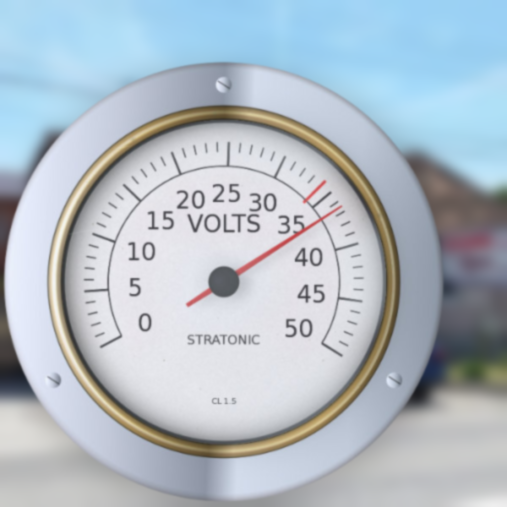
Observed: 36.5 V
